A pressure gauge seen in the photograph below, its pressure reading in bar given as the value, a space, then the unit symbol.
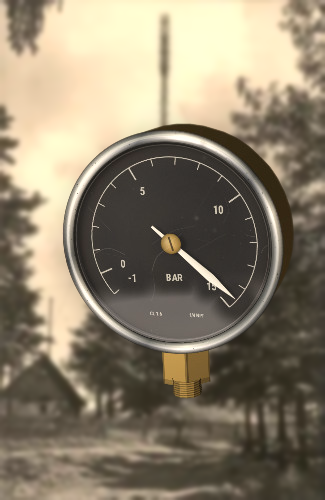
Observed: 14.5 bar
